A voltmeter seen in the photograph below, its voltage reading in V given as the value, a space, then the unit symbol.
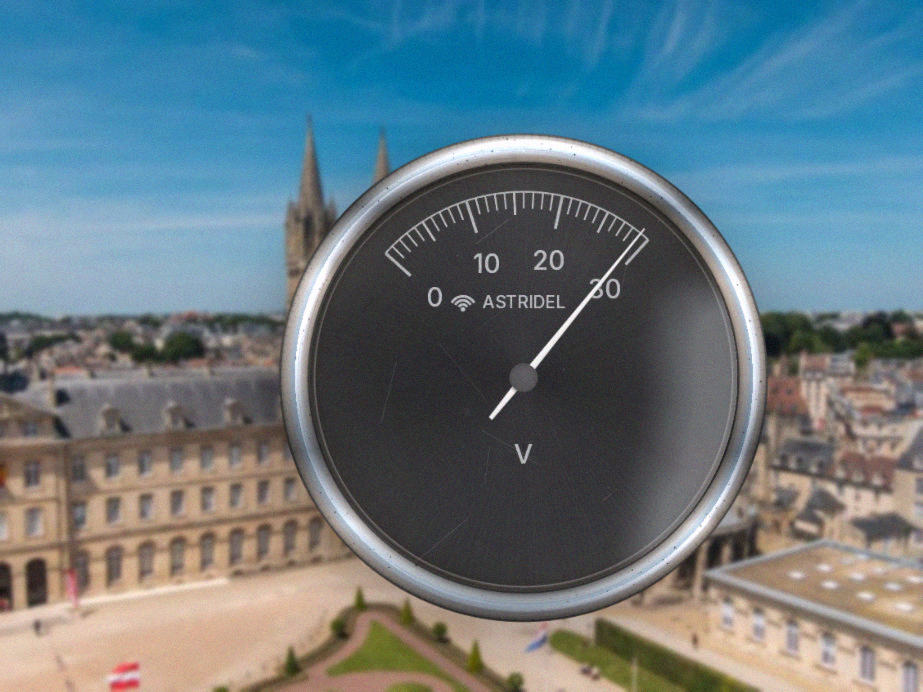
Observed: 29 V
